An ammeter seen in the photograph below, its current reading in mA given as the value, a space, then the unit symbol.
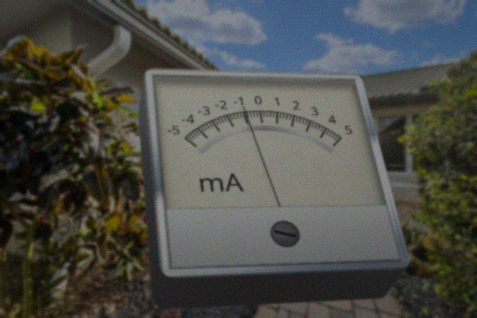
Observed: -1 mA
